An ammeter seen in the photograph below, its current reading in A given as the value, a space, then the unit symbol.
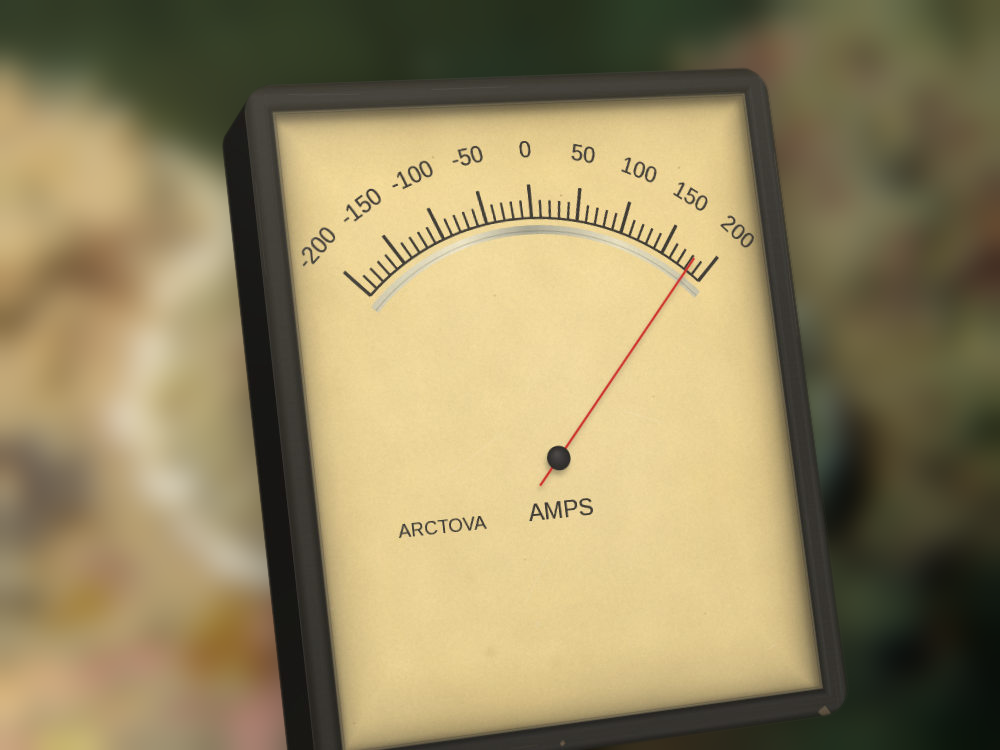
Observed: 180 A
